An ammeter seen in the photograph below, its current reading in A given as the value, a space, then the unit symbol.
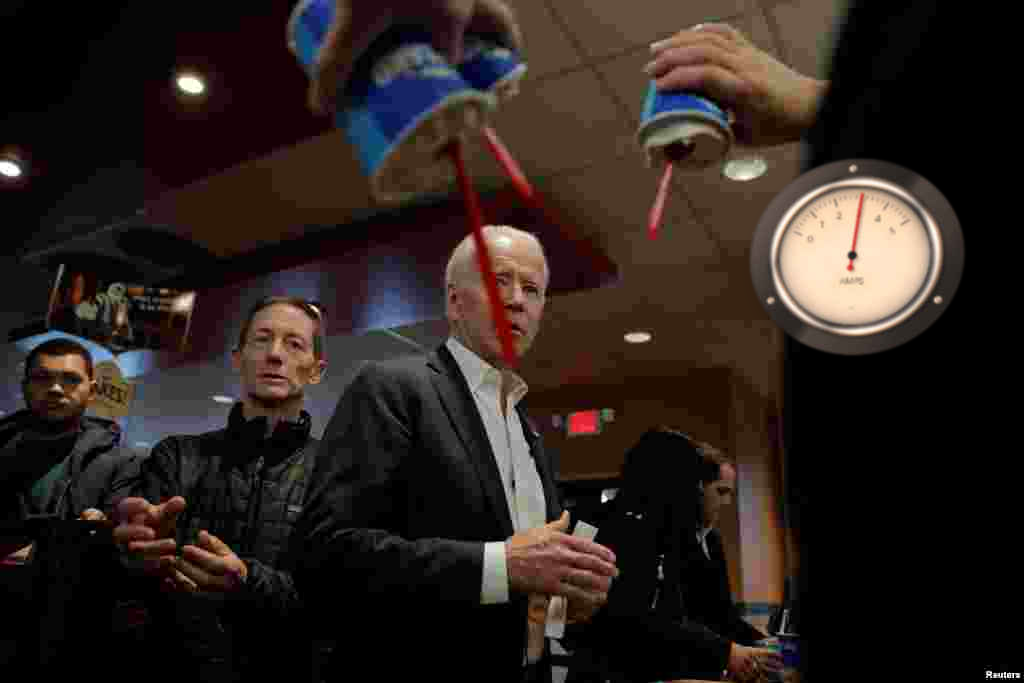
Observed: 3 A
